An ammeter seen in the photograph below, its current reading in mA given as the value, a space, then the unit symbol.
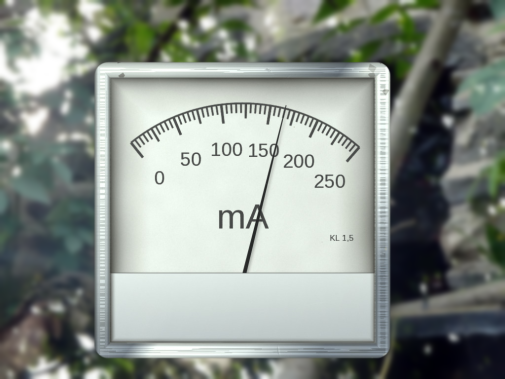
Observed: 165 mA
